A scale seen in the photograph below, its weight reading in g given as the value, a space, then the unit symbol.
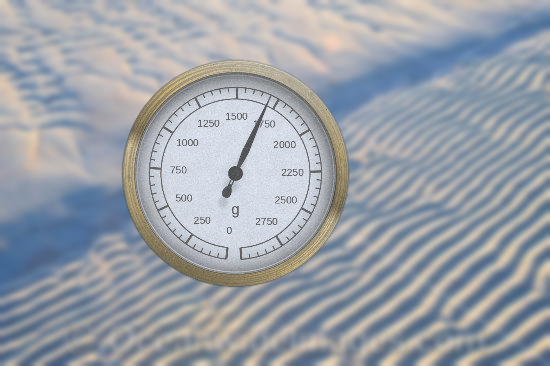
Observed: 1700 g
